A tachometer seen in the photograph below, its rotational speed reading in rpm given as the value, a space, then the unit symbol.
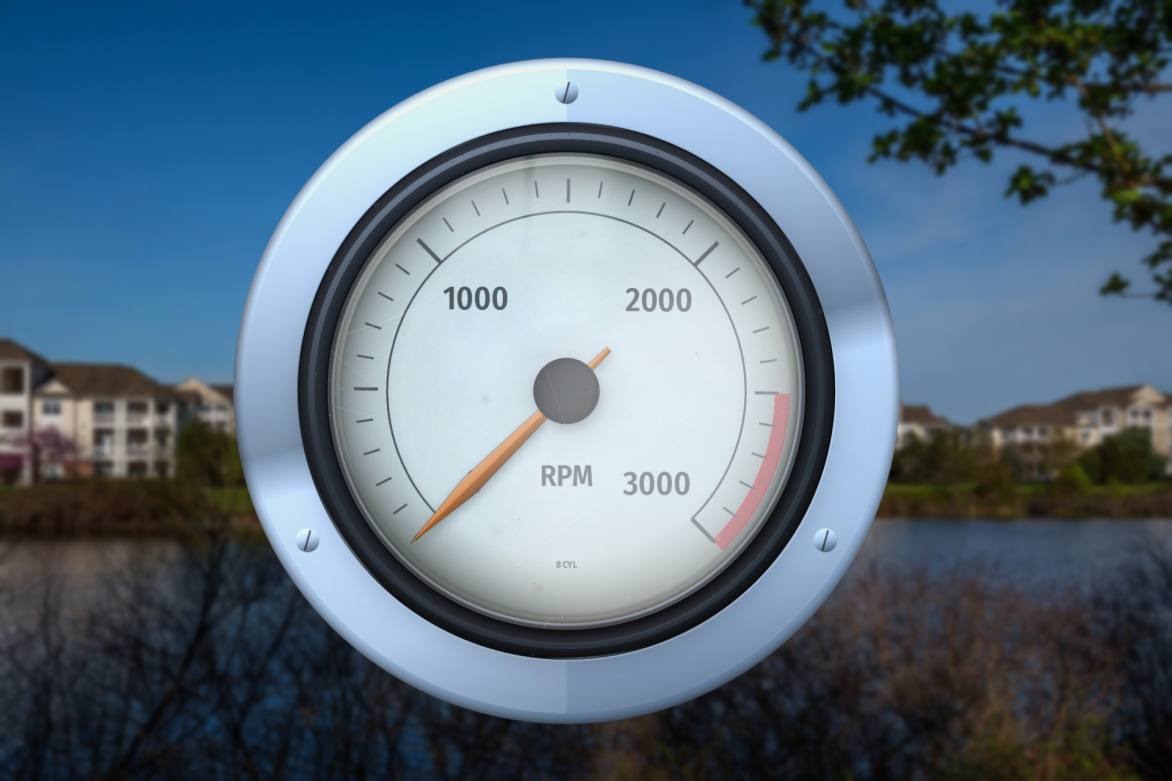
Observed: 0 rpm
